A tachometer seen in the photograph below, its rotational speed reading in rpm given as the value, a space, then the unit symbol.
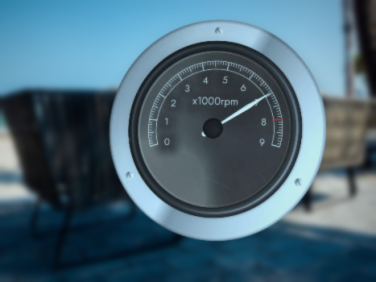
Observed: 7000 rpm
